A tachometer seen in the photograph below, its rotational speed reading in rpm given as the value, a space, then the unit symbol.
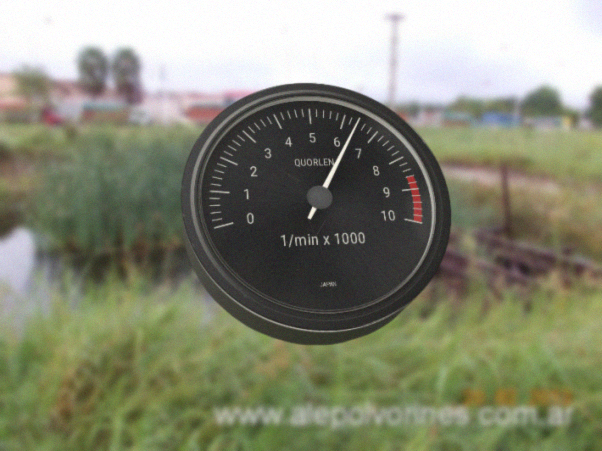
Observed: 6400 rpm
